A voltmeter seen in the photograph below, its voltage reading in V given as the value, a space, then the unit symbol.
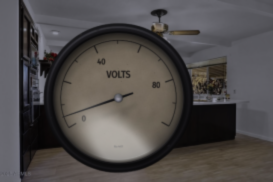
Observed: 5 V
